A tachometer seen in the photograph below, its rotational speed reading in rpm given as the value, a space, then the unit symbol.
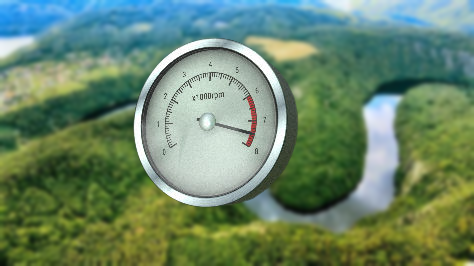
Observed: 7500 rpm
